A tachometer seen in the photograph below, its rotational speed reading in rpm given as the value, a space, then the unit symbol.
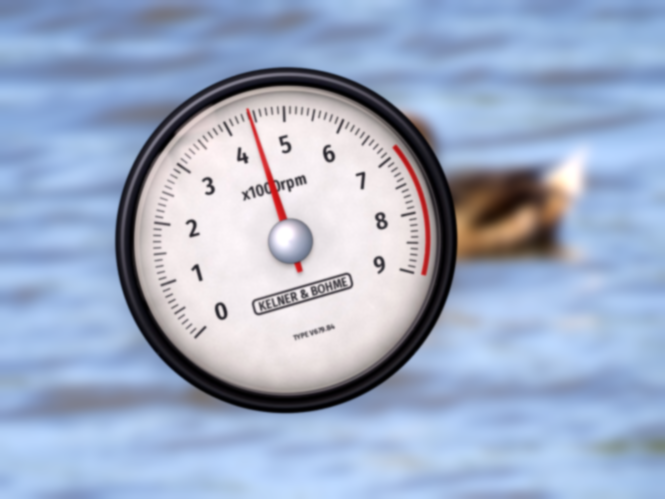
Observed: 4400 rpm
